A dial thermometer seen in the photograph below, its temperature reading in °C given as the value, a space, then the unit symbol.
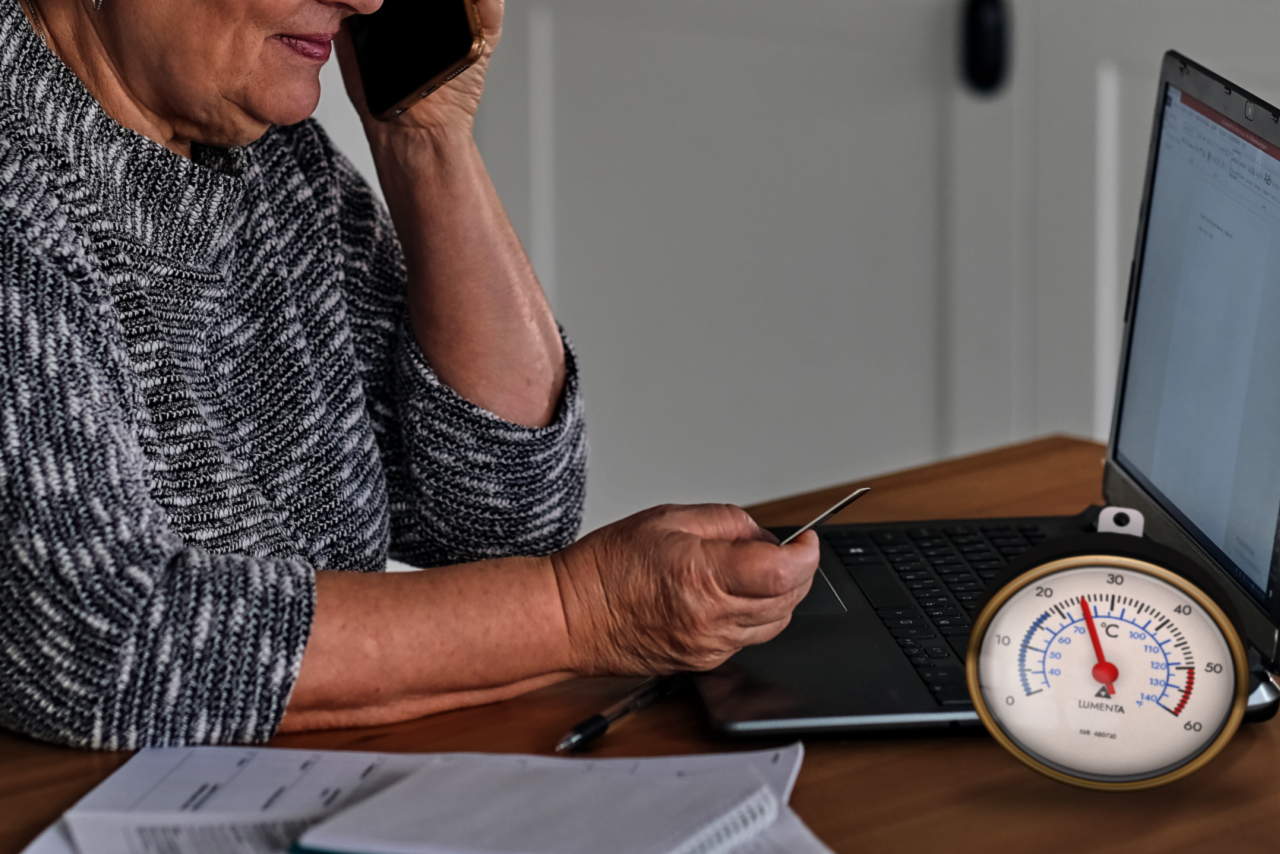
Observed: 25 °C
